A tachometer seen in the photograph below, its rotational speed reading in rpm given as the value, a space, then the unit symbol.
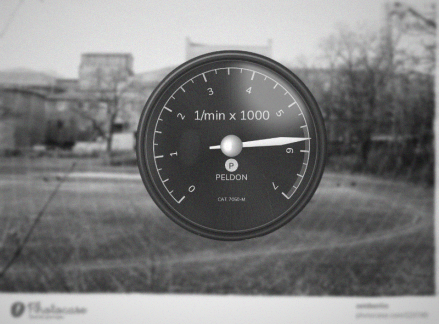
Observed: 5750 rpm
